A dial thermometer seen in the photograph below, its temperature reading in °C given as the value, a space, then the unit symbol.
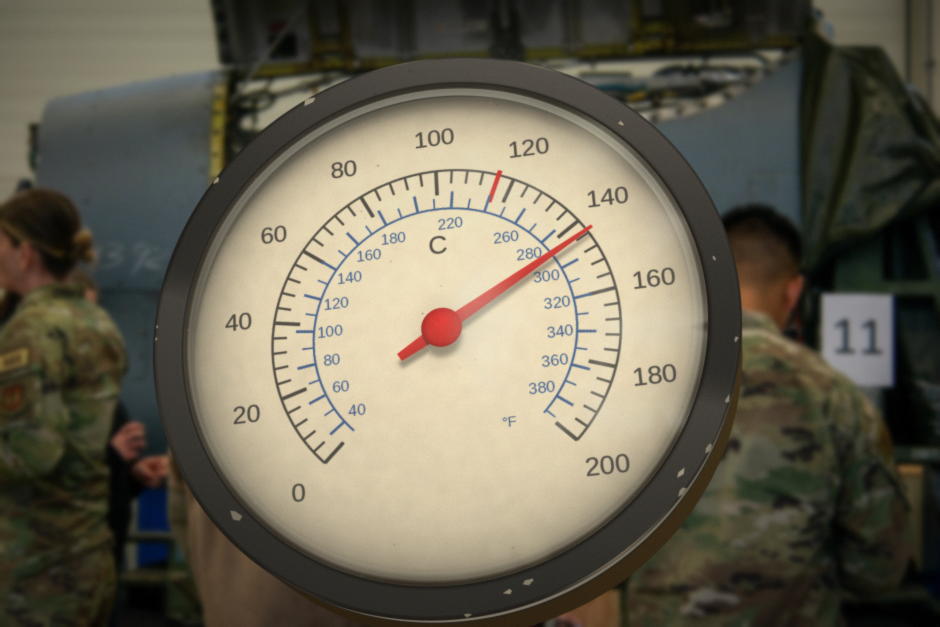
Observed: 144 °C
